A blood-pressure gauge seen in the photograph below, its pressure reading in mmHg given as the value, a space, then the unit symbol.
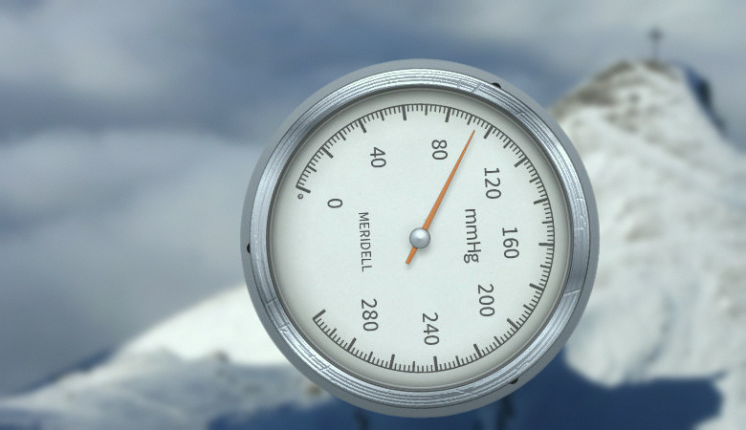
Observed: 94 mmHg
